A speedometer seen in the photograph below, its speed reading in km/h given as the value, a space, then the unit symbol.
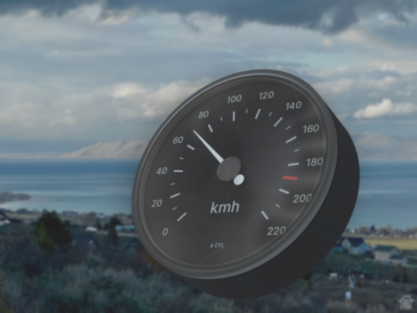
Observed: 70 km/h
